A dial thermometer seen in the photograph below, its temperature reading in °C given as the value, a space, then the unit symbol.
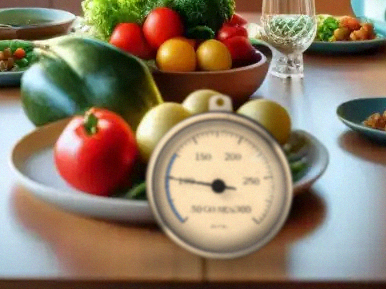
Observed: 100 °C
